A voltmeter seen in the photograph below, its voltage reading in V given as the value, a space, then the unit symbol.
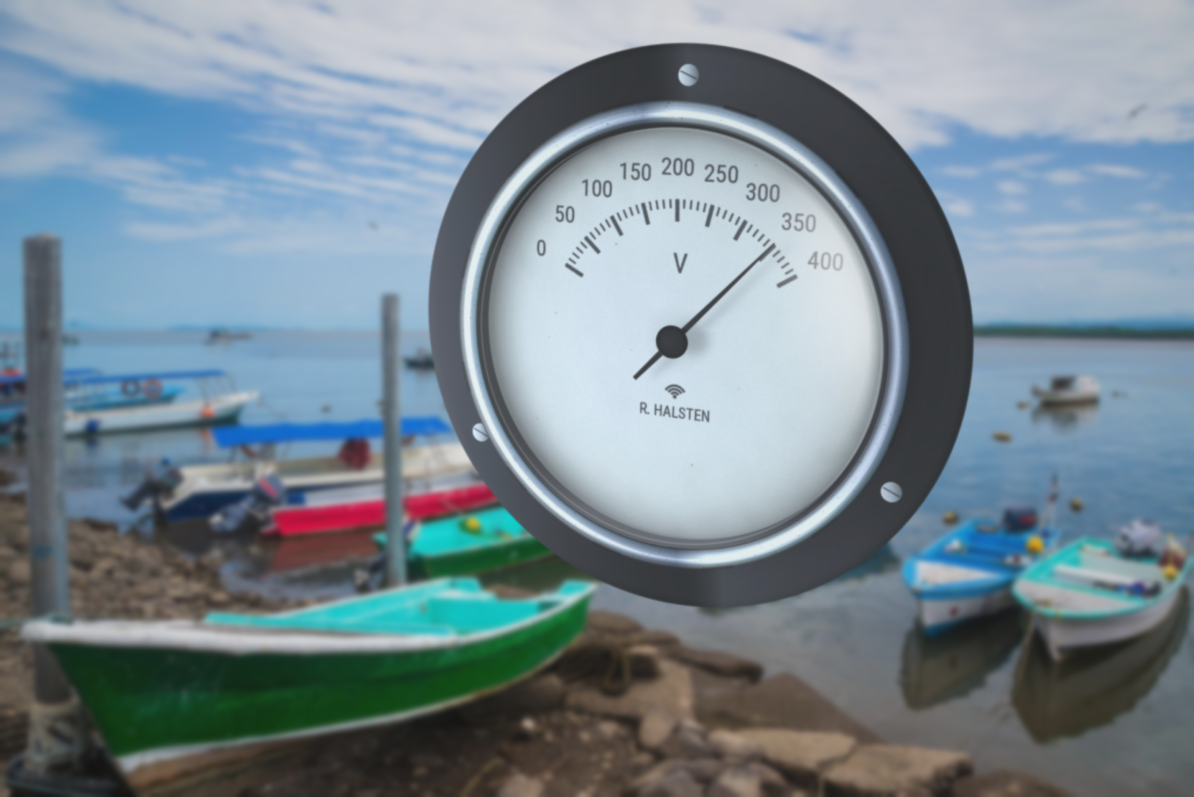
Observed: 350 V
